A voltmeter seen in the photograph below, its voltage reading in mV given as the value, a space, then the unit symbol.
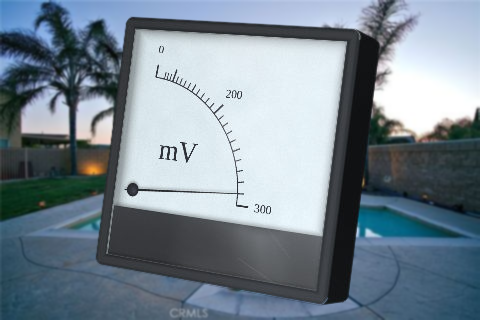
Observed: 290 mV
